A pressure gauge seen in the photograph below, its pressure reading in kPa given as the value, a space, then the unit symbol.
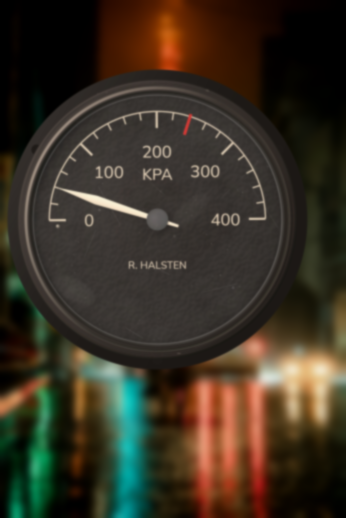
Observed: 40 kPa
